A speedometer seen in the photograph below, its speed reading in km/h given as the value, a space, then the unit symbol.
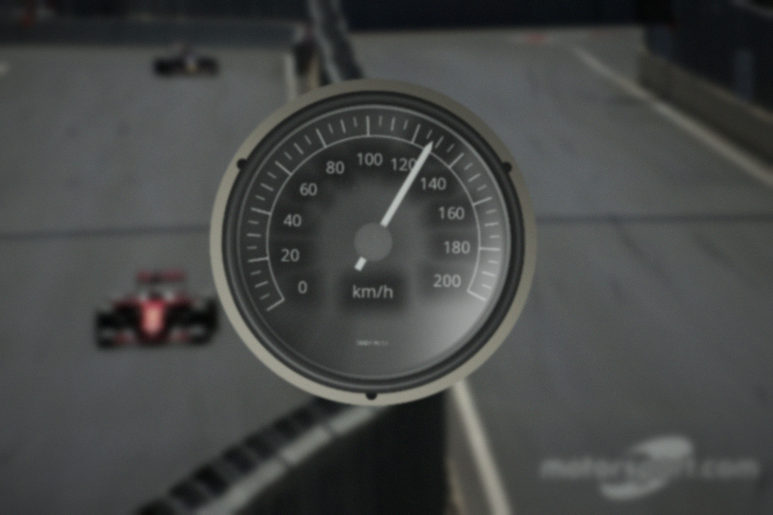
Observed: 127.5 km/h
